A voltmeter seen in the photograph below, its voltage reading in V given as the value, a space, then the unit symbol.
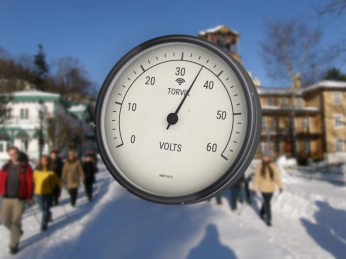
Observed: 36 V
